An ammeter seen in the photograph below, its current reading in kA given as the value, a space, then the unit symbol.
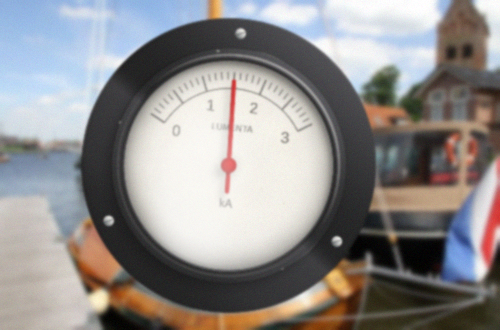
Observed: 1.5 kA
